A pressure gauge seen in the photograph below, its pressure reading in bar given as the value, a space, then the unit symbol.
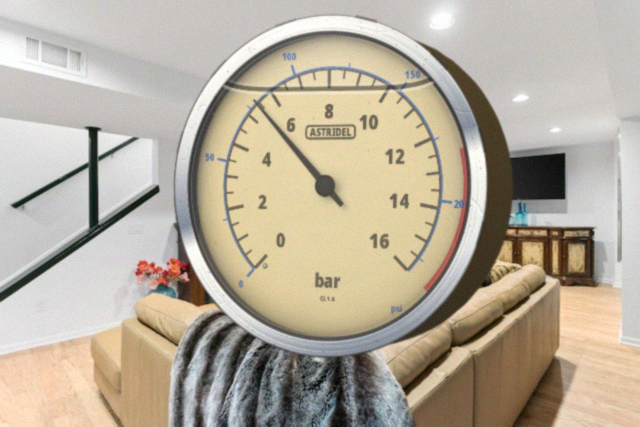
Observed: 5.5 bar
